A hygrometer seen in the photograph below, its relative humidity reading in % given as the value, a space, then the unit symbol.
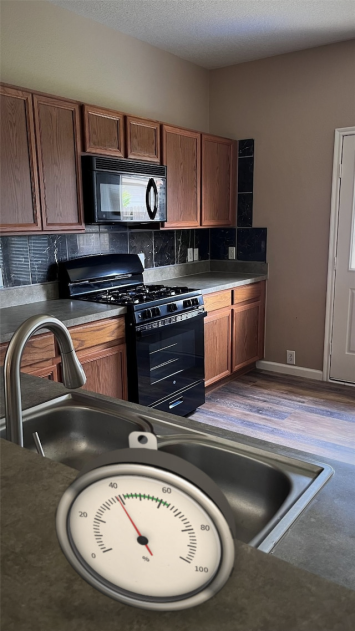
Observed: 40 %
